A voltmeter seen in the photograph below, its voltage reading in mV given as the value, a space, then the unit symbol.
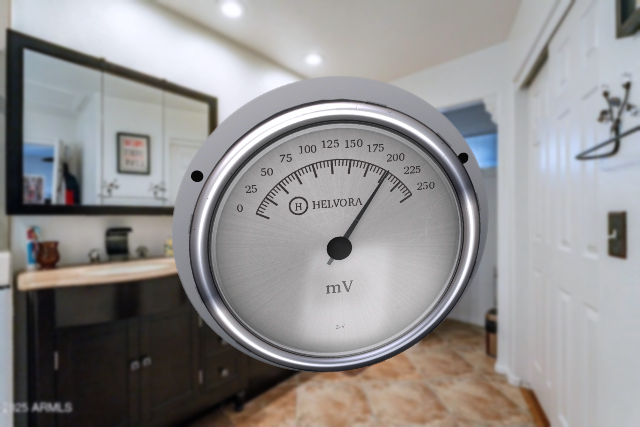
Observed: 200 mV
